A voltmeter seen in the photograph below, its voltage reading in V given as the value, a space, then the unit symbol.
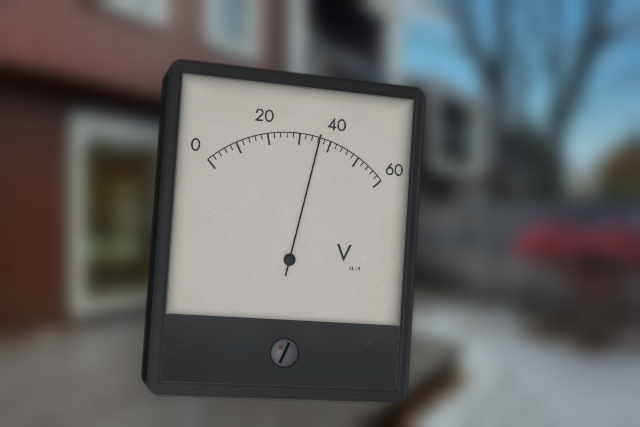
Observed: 36 V
